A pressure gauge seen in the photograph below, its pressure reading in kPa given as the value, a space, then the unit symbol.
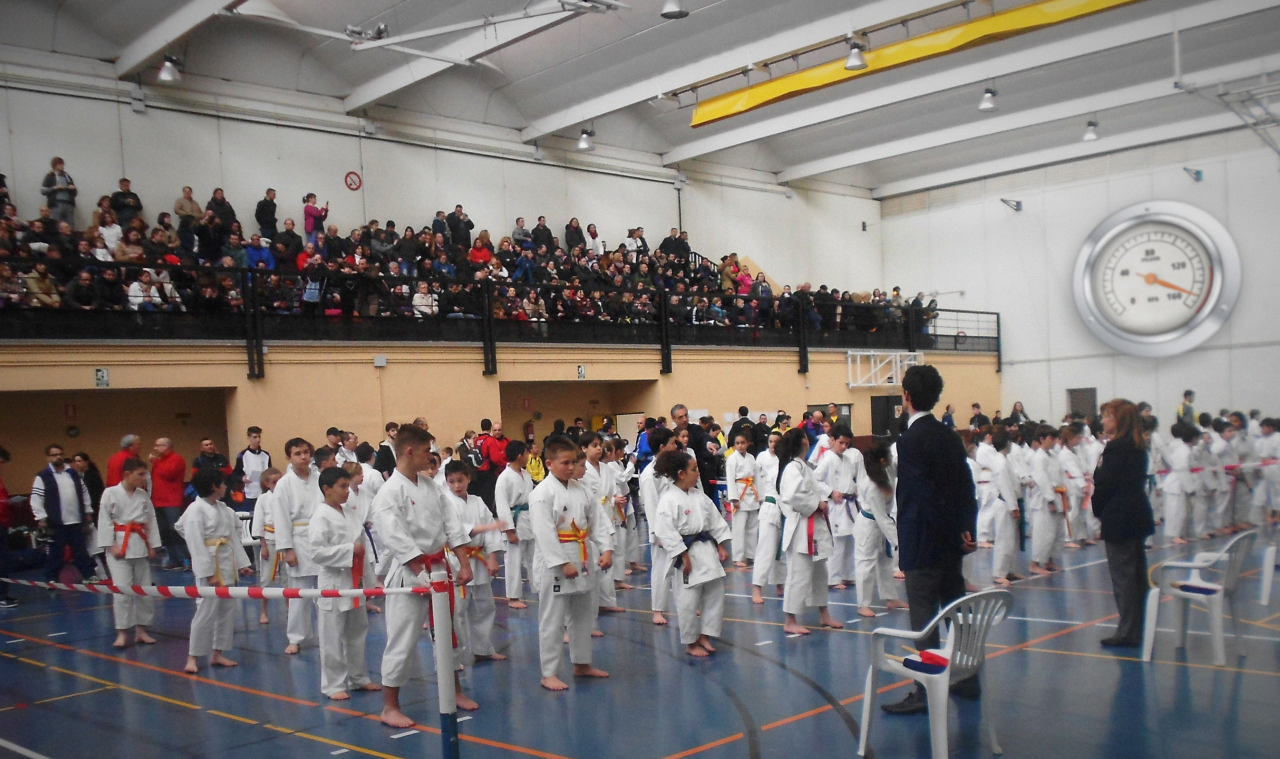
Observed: 150 kPa
